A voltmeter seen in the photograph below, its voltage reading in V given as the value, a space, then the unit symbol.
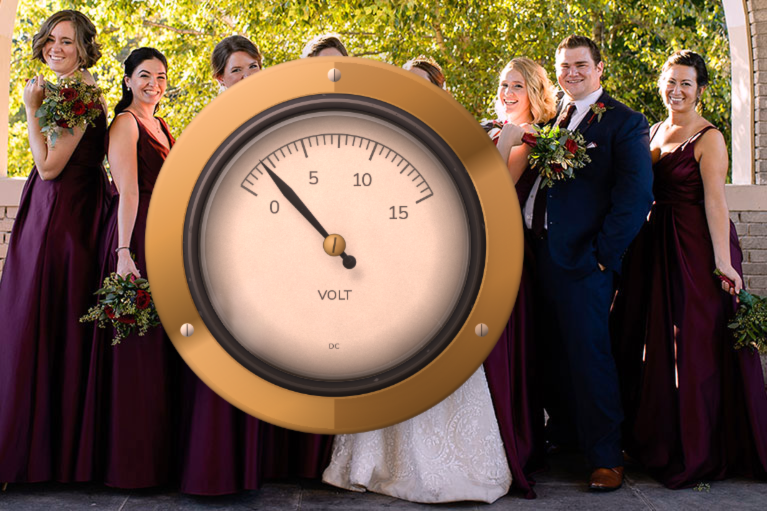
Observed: 2 V
